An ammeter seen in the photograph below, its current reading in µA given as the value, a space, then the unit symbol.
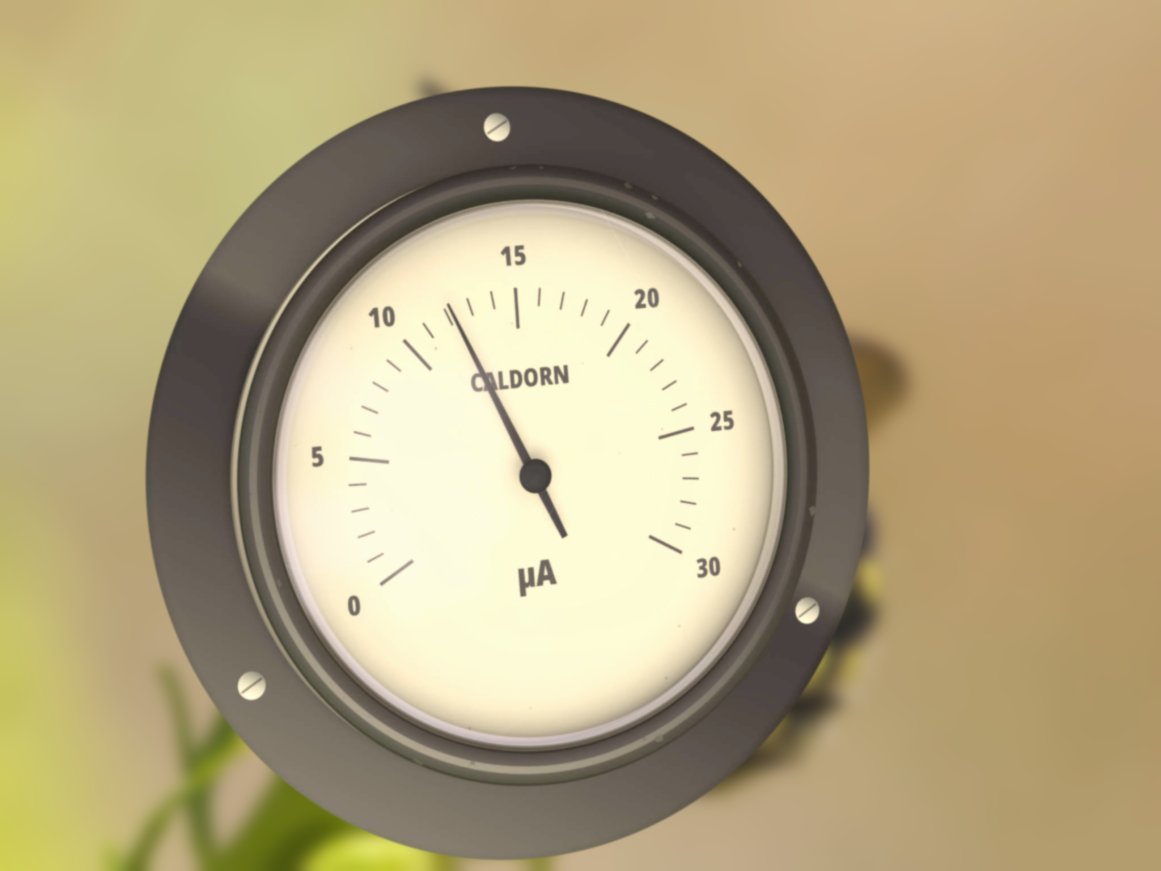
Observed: 12 µA
